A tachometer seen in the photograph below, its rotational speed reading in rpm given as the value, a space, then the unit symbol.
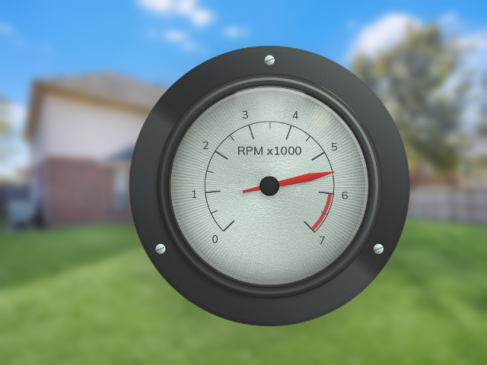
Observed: 5500 rpm
